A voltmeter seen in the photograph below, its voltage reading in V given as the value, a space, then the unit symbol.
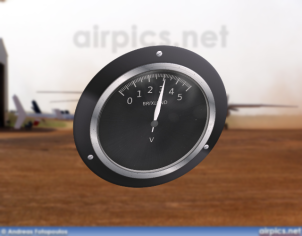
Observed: 3 V
